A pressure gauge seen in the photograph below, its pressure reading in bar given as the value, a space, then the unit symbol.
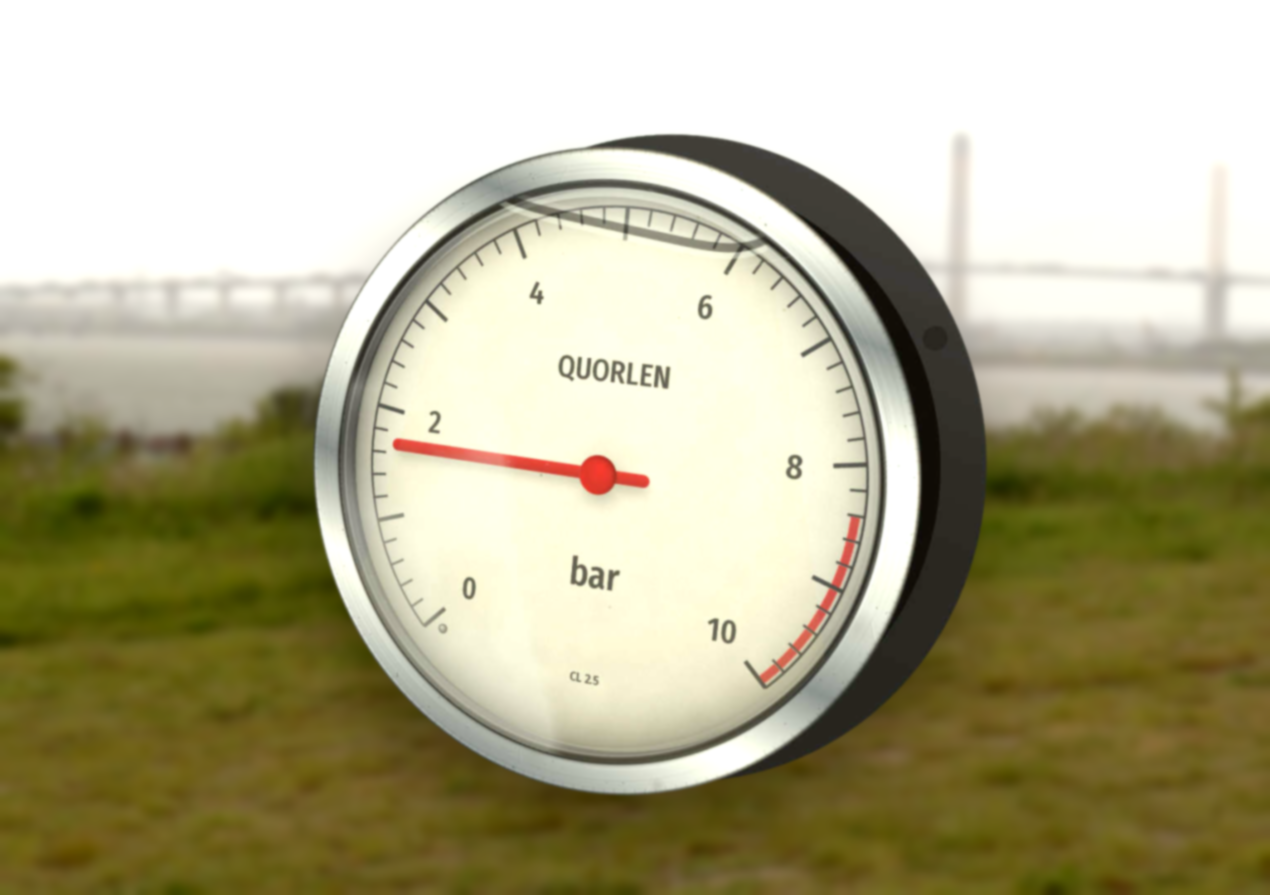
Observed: 1.7 bar
